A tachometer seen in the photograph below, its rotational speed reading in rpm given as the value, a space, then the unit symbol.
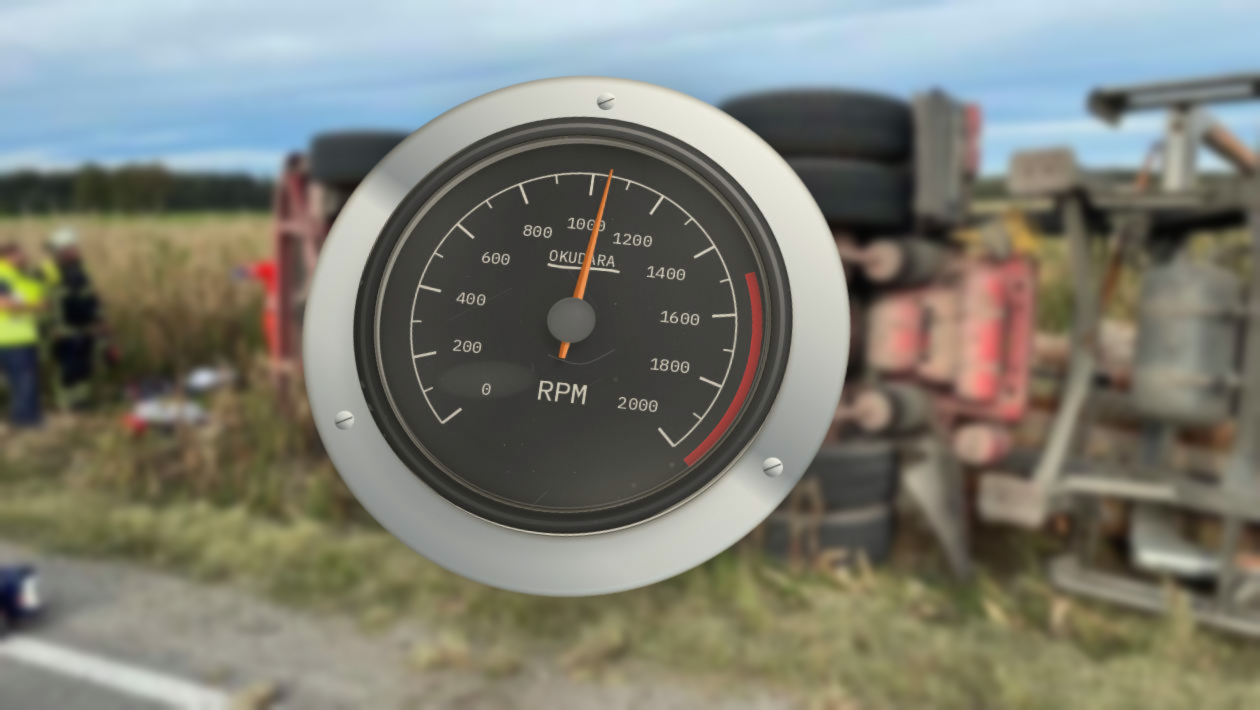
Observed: 1050 rpm
